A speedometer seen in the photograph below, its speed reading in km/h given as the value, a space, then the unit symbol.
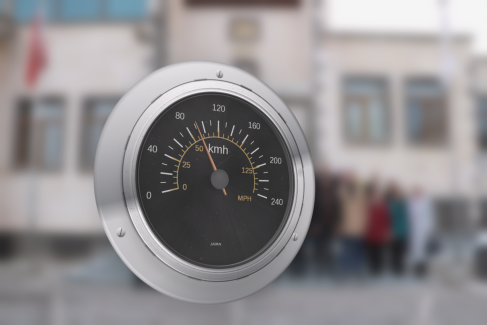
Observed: 90 km/h
